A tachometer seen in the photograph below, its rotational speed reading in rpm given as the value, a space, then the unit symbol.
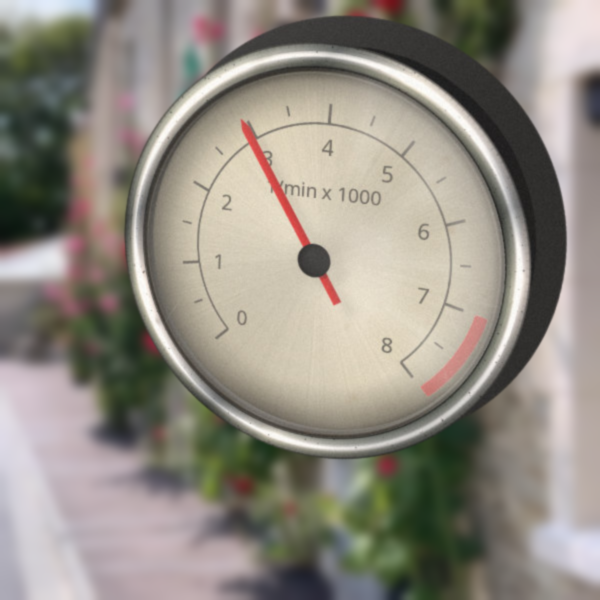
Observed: 3000 rpm
